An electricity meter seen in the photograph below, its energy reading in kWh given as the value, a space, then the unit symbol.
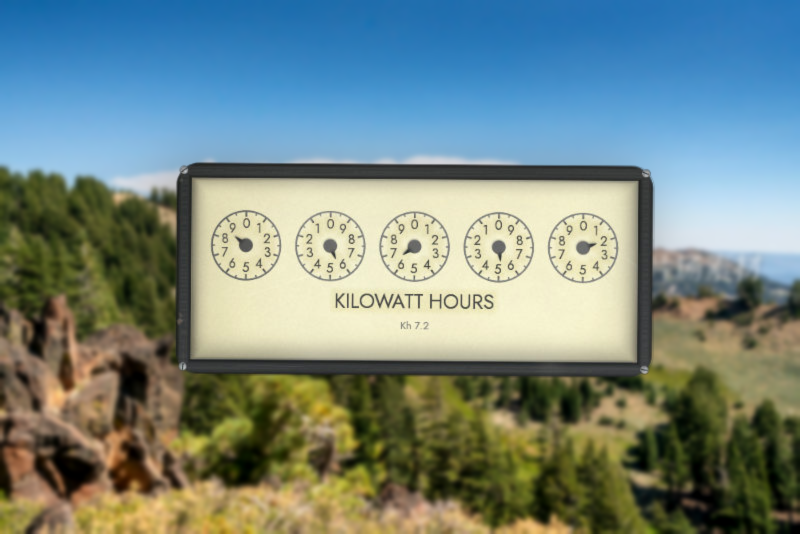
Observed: 85652 kWh
